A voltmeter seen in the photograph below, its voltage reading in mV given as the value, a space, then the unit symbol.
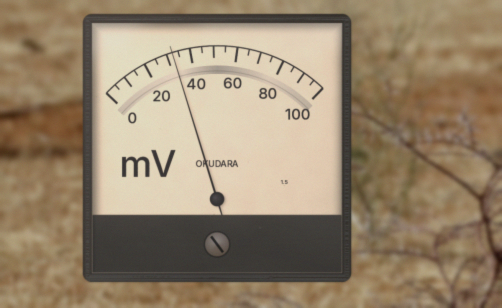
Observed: 32.5 mV
